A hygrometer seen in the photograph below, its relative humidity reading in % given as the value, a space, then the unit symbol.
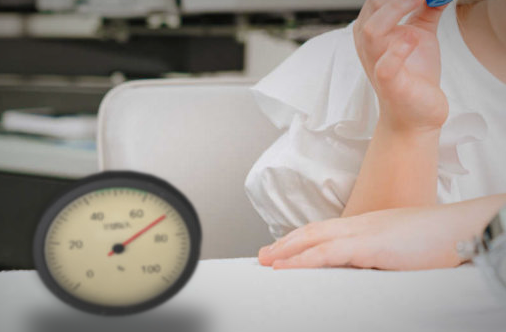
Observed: 70 %
